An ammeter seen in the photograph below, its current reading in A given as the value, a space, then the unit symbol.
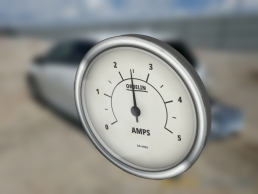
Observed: 2.5 A
